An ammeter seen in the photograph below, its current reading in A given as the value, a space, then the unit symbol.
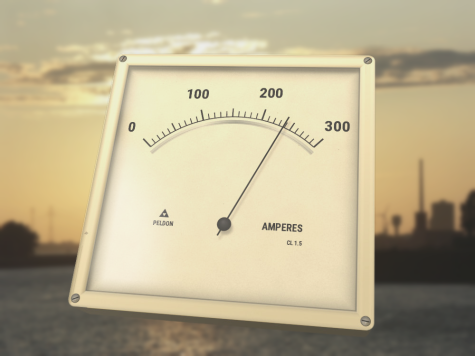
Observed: 240 A
